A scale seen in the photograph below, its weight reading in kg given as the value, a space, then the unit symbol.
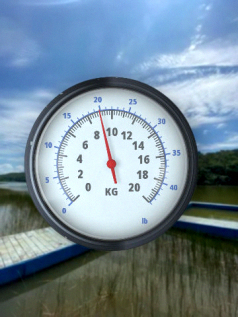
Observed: 9 kg
